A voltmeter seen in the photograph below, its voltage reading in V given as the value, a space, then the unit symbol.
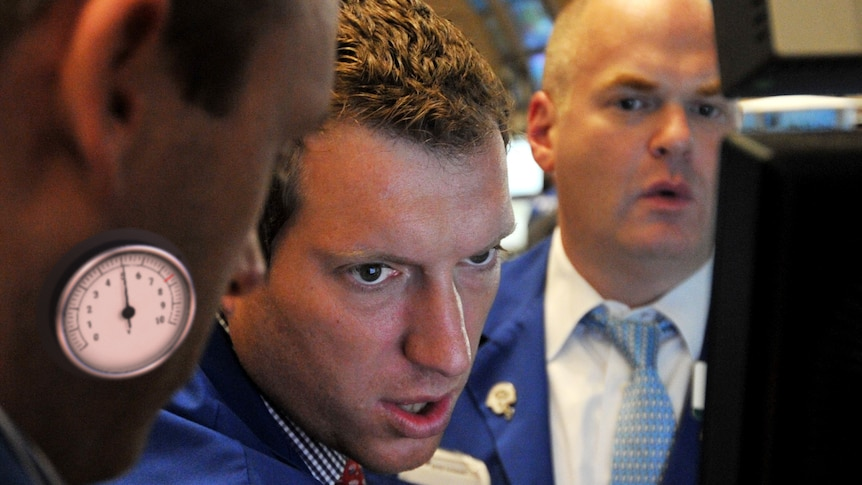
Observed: 5 V
